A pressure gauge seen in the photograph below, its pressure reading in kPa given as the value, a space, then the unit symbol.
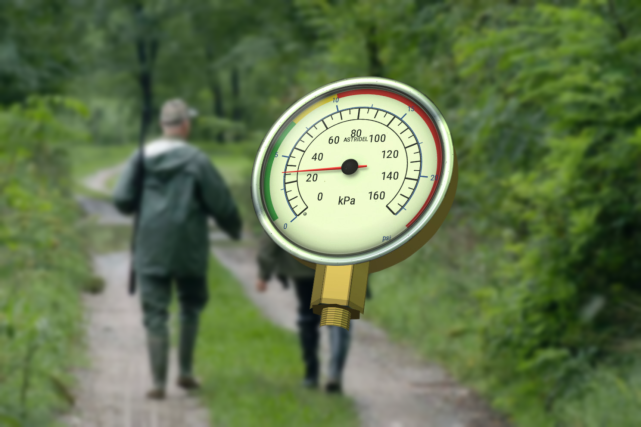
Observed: 25 kPa
